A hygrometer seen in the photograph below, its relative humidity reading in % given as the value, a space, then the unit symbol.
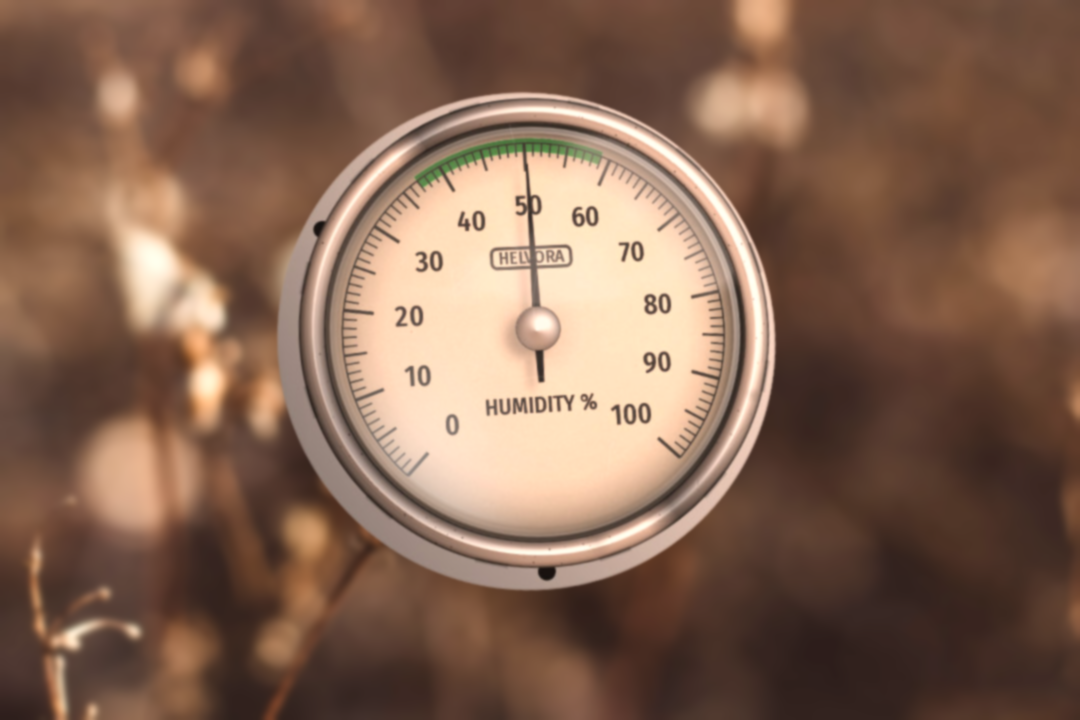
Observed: 50 %
